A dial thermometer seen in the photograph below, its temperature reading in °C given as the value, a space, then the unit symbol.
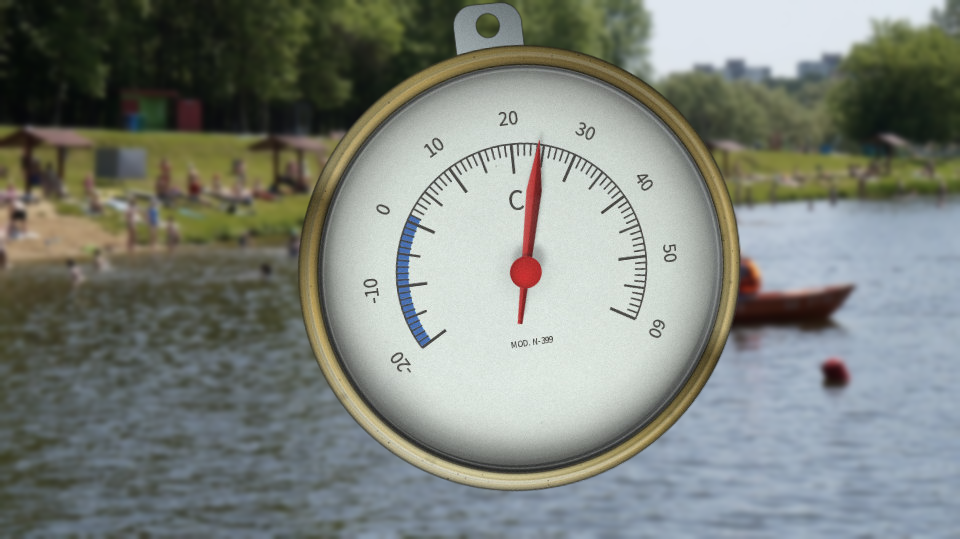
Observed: 24 °C
